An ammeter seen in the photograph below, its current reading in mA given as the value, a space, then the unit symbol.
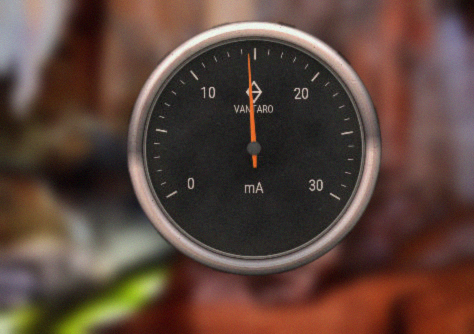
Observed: 14.5 mA
